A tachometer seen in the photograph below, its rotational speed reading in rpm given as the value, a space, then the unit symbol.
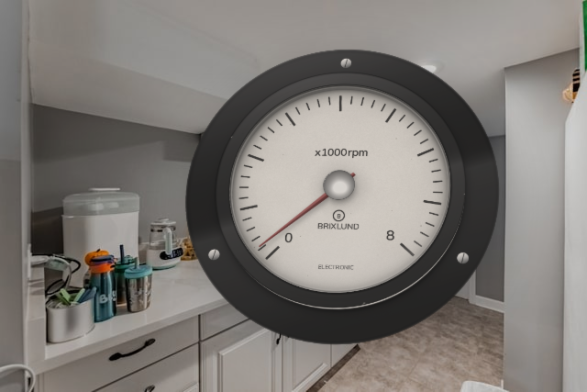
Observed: 200 rpm
